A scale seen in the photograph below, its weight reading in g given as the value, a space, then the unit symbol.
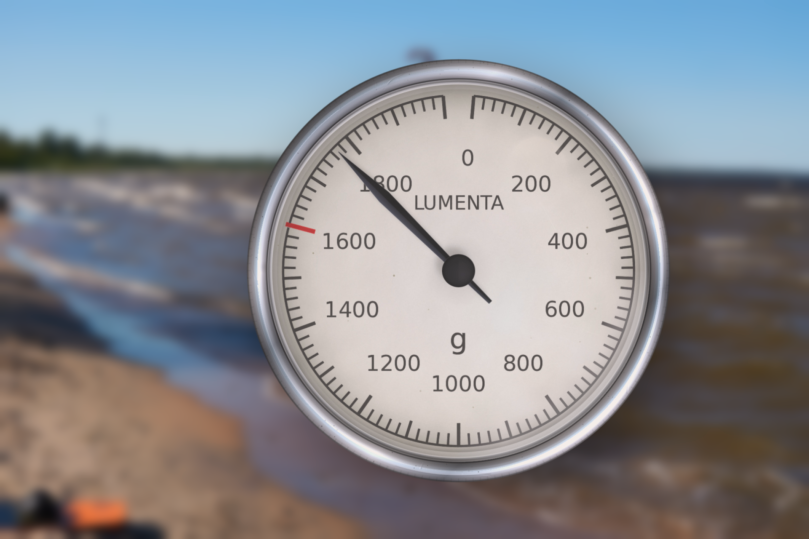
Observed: 1770 g
